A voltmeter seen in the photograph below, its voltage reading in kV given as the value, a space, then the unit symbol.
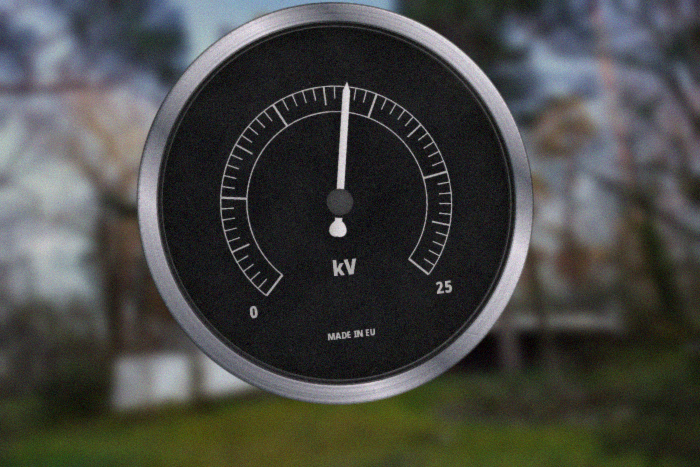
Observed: 13.5 kV
